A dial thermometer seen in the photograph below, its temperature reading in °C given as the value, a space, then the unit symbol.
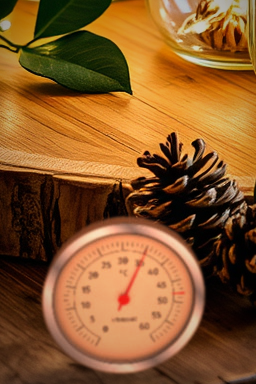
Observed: 35 °C
